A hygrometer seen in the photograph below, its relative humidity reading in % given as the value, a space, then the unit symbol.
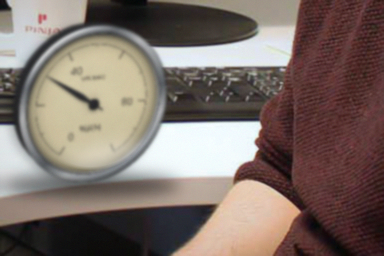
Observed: 30 %
